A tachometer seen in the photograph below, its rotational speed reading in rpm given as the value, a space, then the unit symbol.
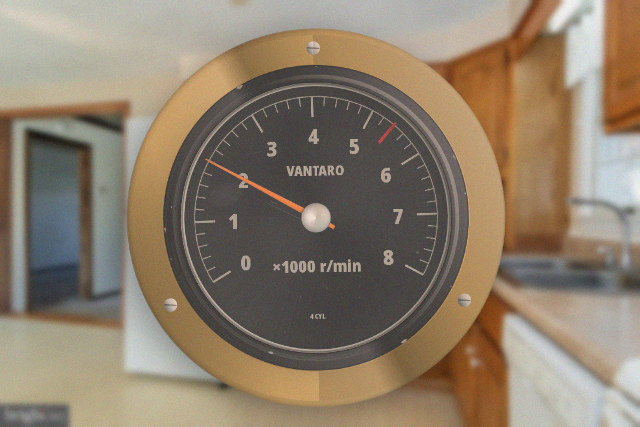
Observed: 2000 rpm
